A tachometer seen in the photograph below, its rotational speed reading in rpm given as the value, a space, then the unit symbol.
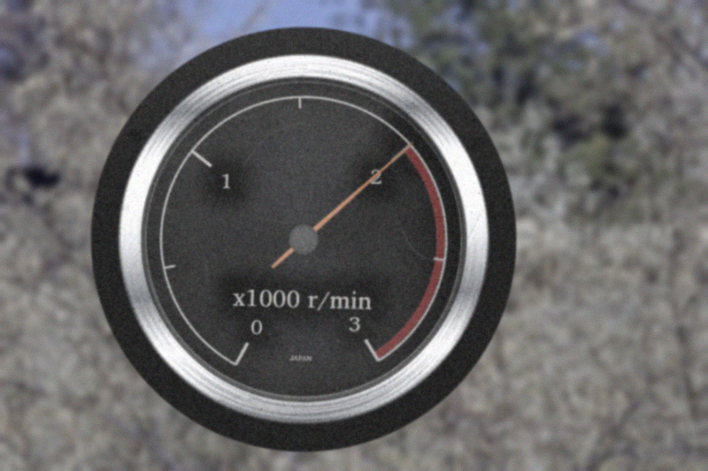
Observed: 2000 rpm
